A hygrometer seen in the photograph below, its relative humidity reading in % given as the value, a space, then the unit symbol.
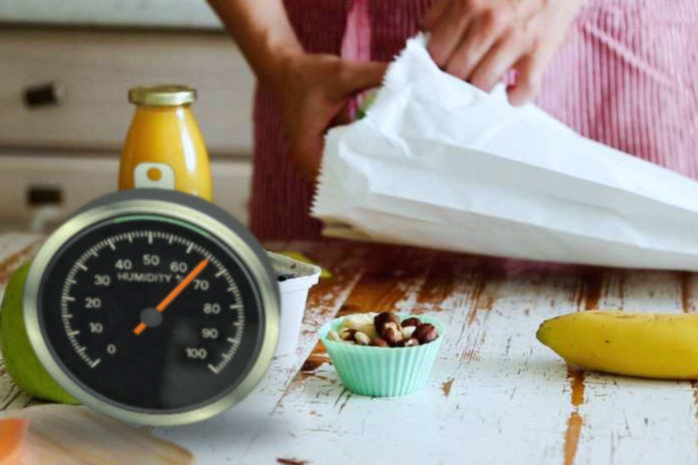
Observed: 65 %
